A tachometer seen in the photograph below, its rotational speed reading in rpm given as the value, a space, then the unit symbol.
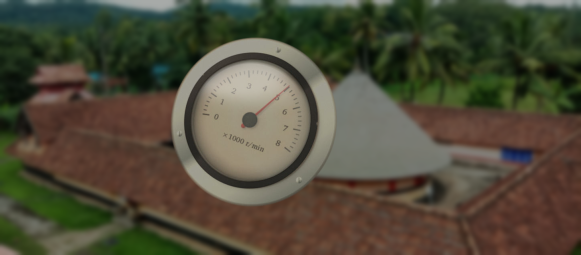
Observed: 5000 rpm
